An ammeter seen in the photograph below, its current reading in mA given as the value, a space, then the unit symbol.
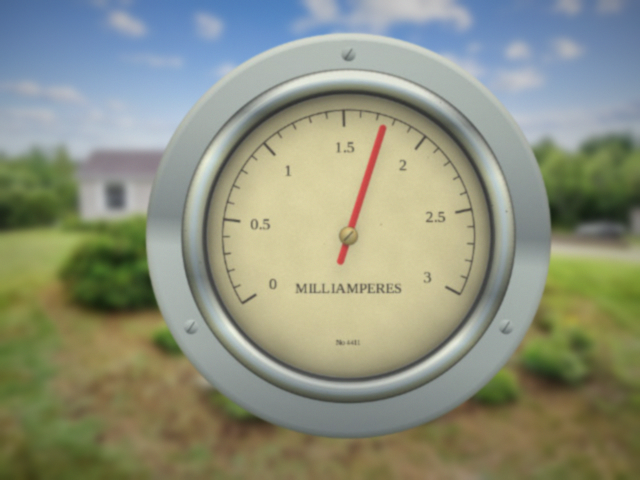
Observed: 1.75 mA
